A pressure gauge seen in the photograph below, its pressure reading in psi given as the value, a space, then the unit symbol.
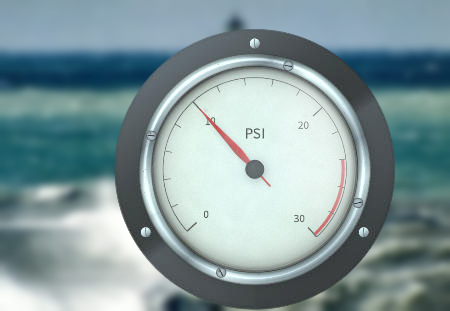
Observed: 10 psi
